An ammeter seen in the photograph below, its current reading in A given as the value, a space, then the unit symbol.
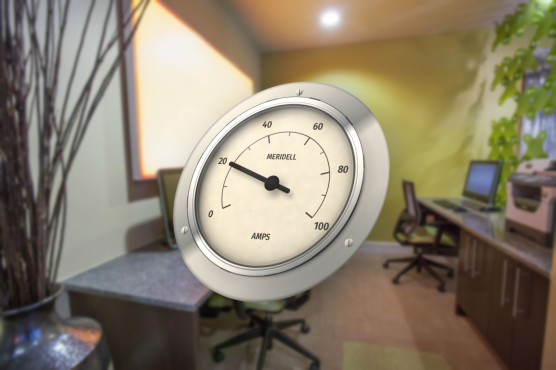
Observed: 20 A
